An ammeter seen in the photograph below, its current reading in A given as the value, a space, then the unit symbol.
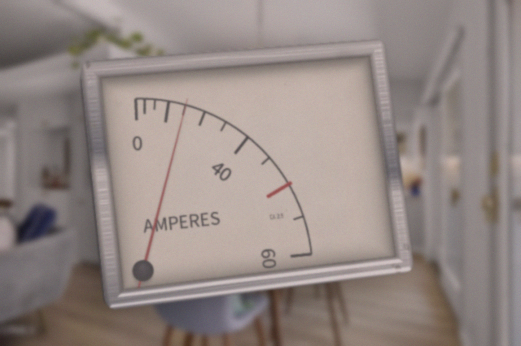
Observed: 25 A
